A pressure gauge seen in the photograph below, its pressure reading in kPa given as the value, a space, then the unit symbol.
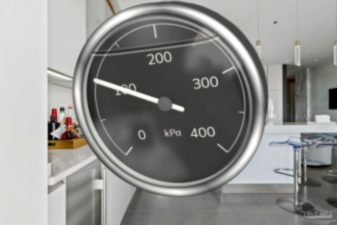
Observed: 100 kPa
